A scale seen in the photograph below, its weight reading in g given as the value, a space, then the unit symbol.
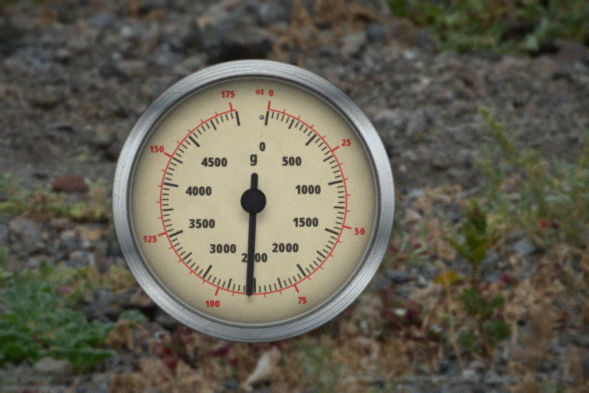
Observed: 2550 g
